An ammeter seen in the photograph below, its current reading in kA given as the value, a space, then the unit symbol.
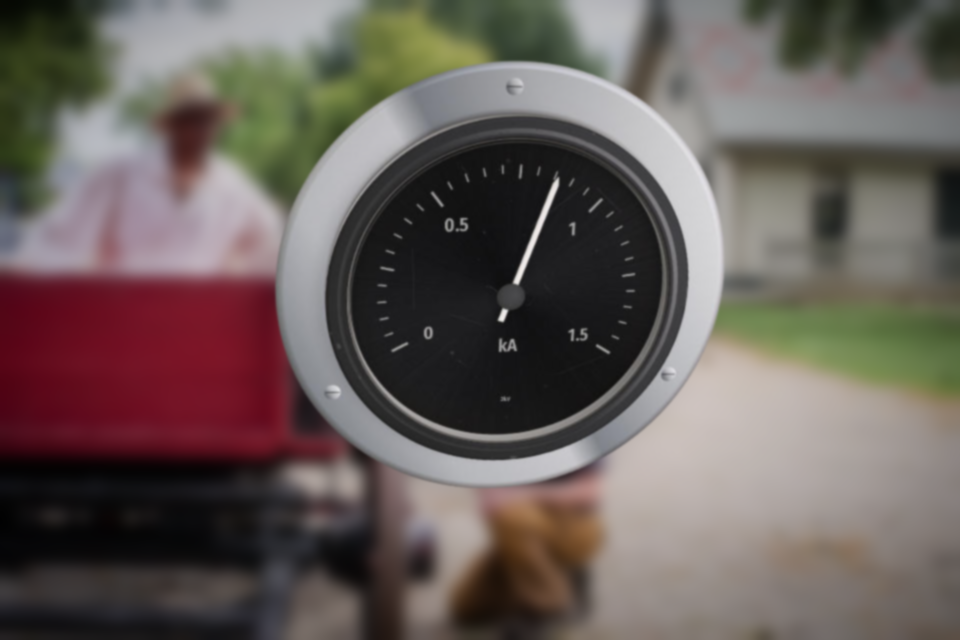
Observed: 0.85 kA
